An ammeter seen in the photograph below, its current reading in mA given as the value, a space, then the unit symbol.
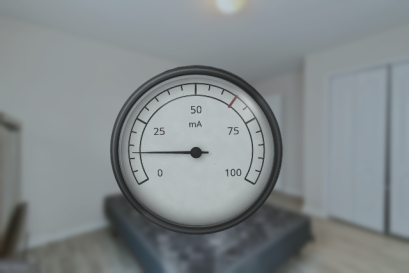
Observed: 12.5 mA
